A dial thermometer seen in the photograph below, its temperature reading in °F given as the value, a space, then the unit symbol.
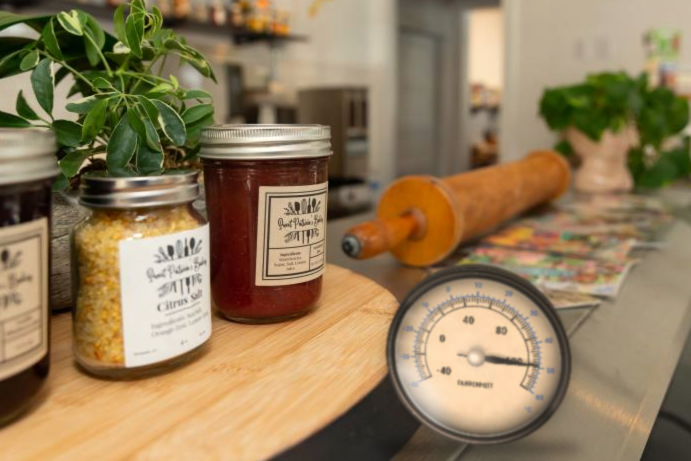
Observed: 120 °F
